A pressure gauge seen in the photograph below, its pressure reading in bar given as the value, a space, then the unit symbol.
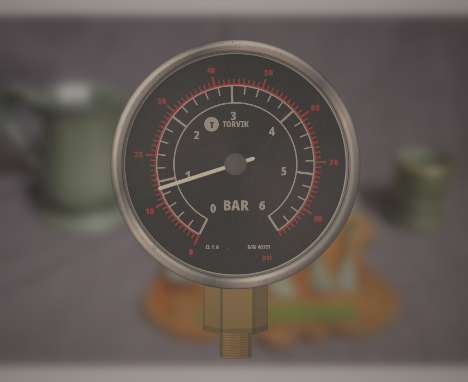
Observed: 0.9 bar
